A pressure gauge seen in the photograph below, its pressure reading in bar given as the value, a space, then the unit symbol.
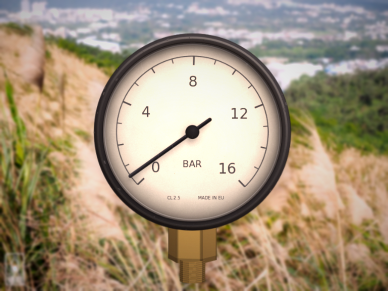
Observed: 0.5 bar
